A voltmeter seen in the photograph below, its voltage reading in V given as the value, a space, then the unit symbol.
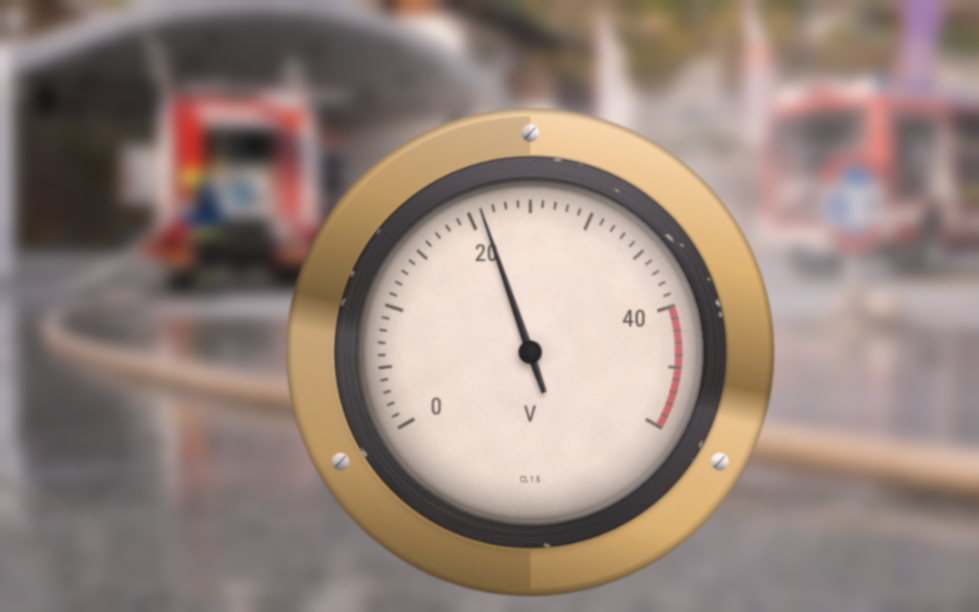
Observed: 21 V
